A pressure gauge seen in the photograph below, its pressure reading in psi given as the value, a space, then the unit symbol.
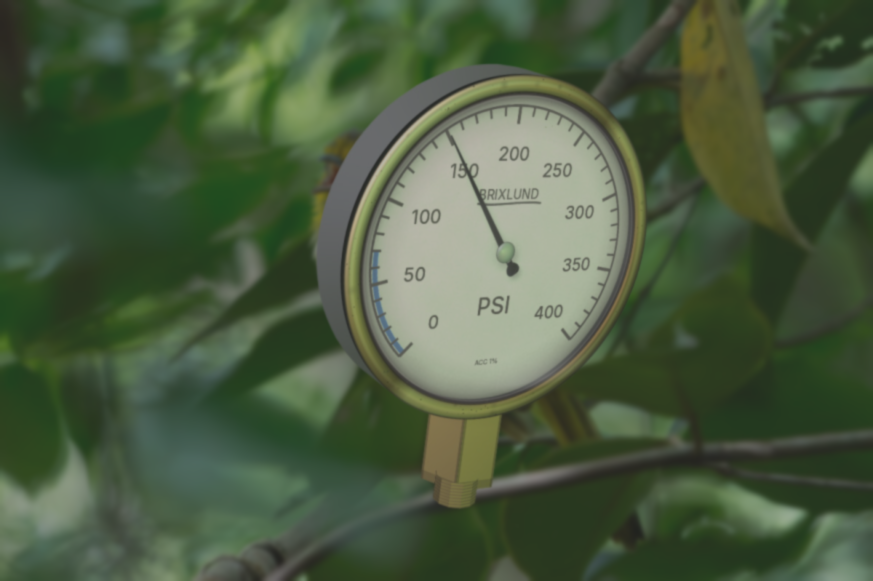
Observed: 150 psi
